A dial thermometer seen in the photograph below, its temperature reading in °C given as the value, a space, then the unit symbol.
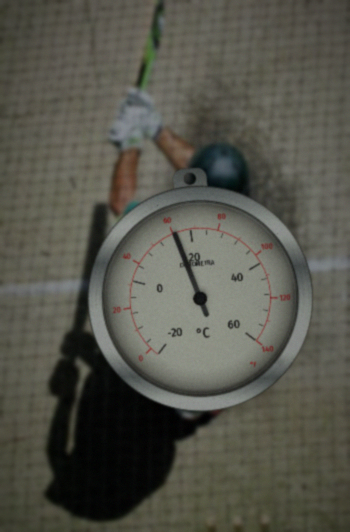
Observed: 16 °C
